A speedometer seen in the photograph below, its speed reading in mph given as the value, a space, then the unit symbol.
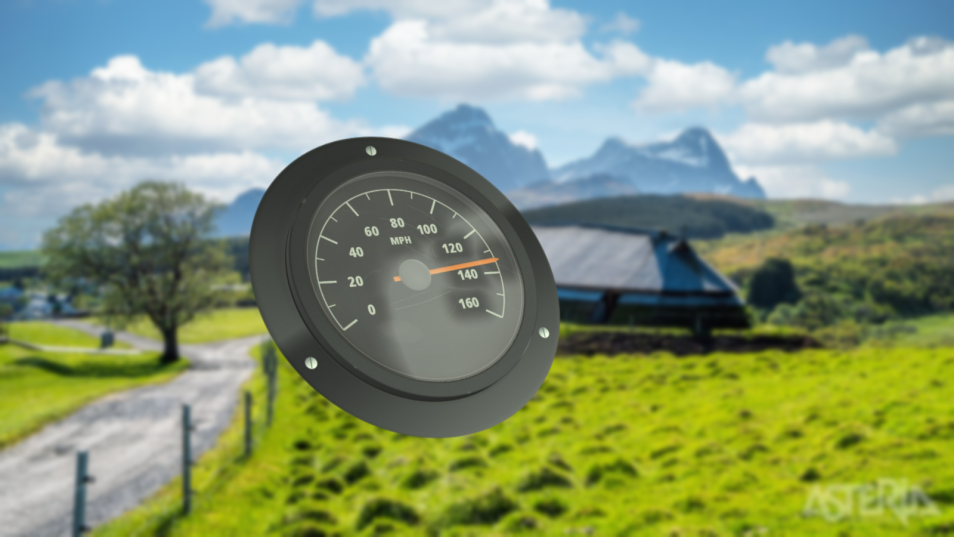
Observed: 135 mph
